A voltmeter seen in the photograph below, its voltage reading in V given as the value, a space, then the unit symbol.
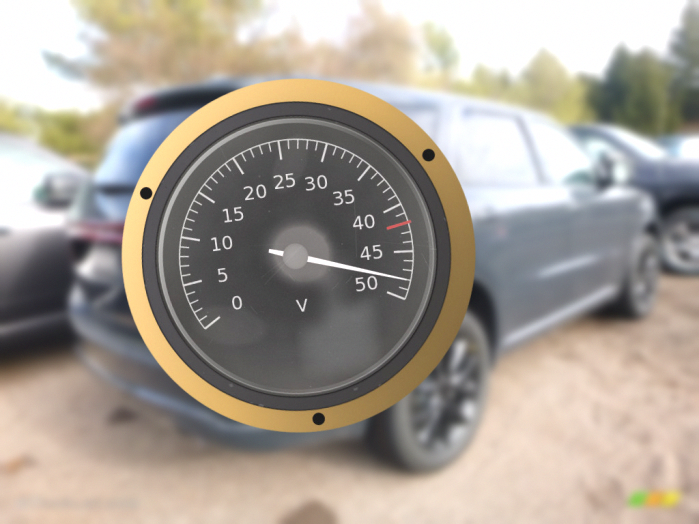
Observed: 48 V
